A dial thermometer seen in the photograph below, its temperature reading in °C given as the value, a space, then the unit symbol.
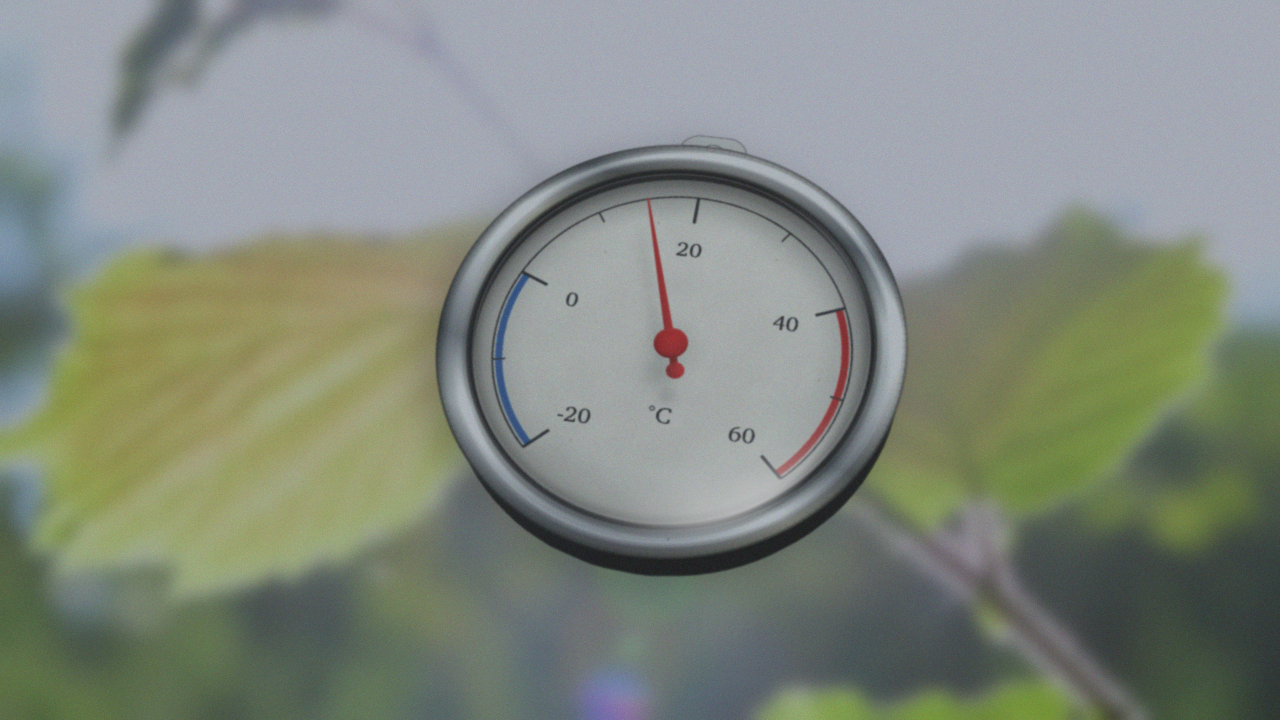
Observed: 15 °C
